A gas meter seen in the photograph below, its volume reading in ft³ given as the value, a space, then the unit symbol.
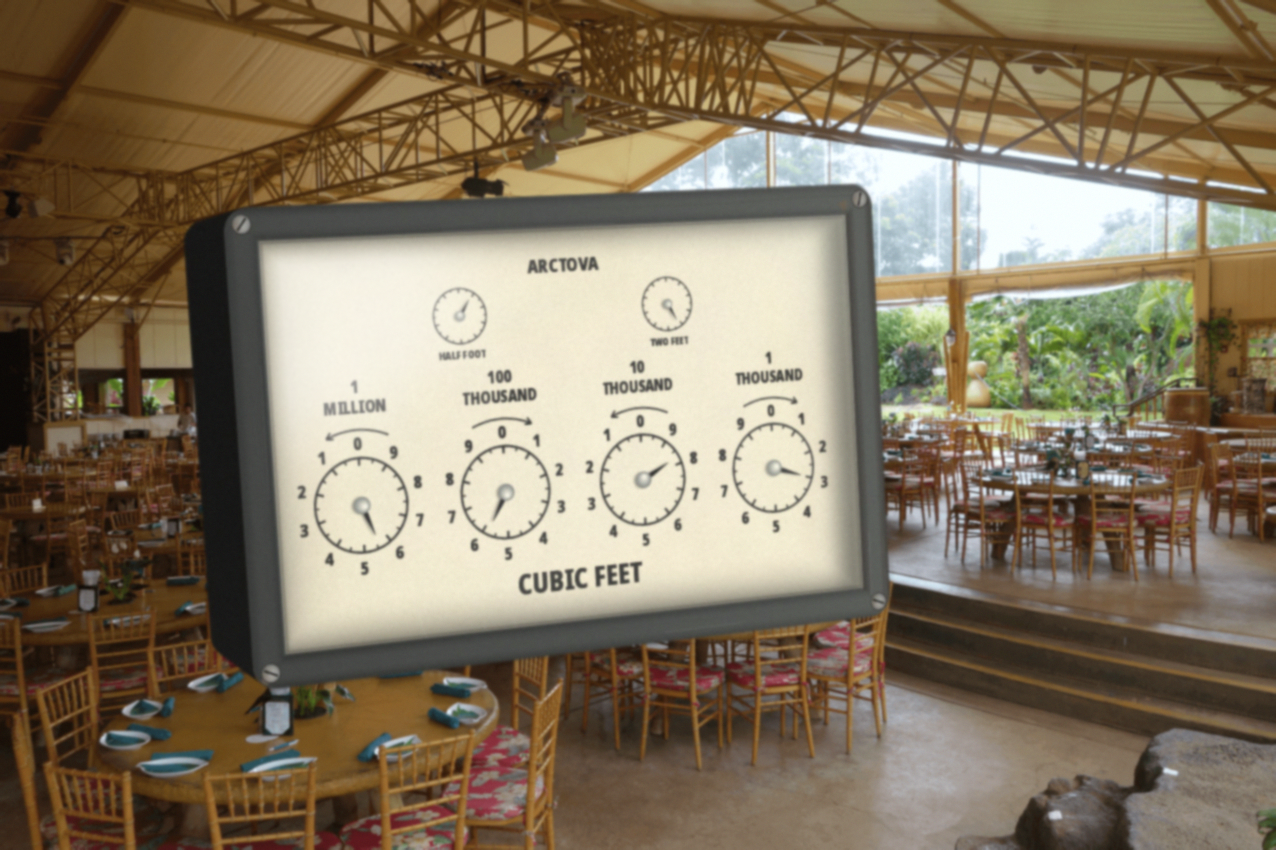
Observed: 558300 ft³
